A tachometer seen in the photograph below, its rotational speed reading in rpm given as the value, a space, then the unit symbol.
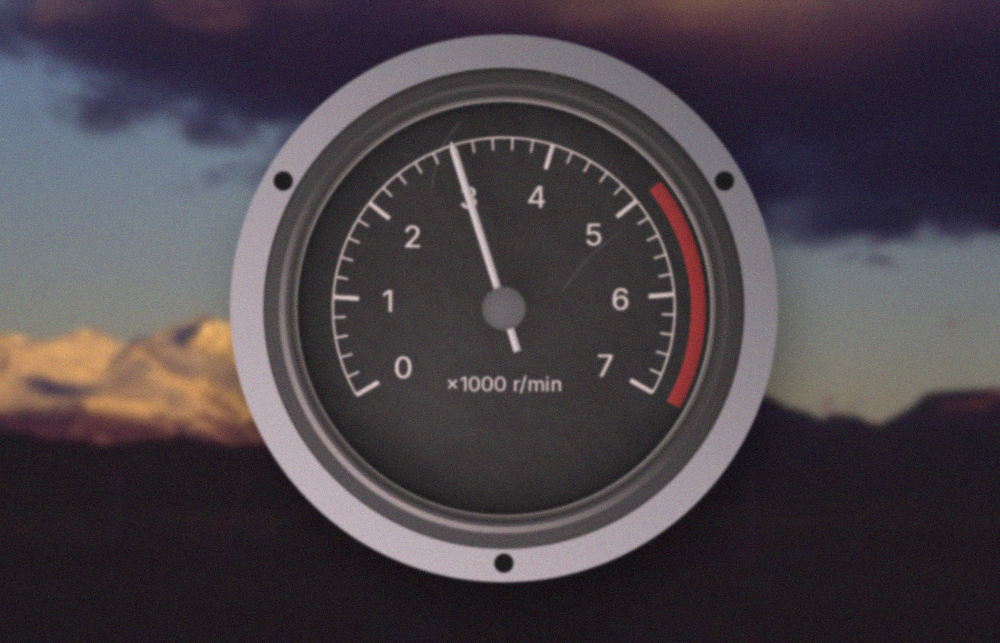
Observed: 3000 rpm
